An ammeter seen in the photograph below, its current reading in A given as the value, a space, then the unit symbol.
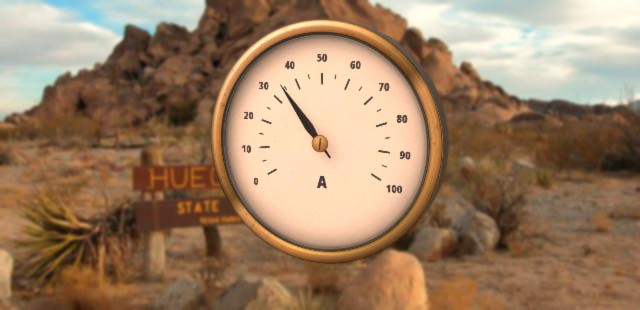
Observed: 35 A
